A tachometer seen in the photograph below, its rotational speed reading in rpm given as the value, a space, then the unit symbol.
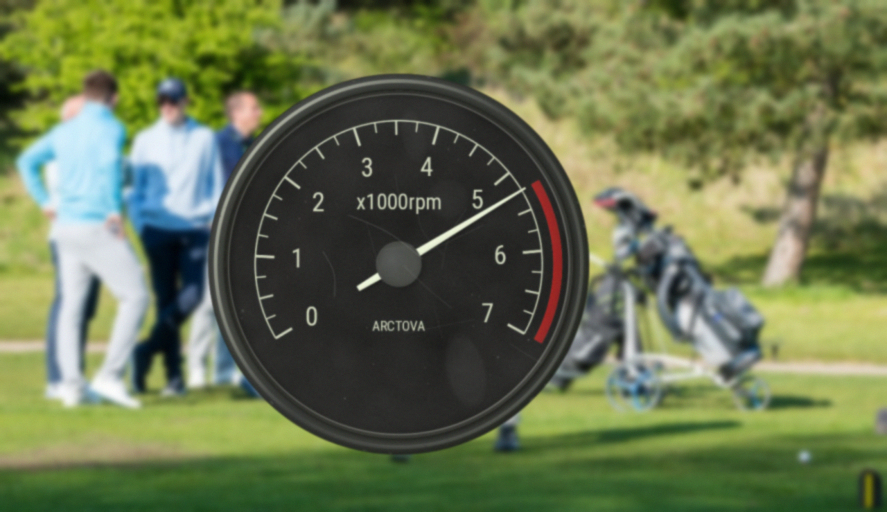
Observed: 5250 rpm
